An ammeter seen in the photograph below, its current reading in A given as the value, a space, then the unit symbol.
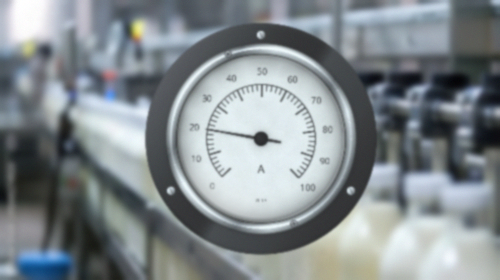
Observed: 20 A
